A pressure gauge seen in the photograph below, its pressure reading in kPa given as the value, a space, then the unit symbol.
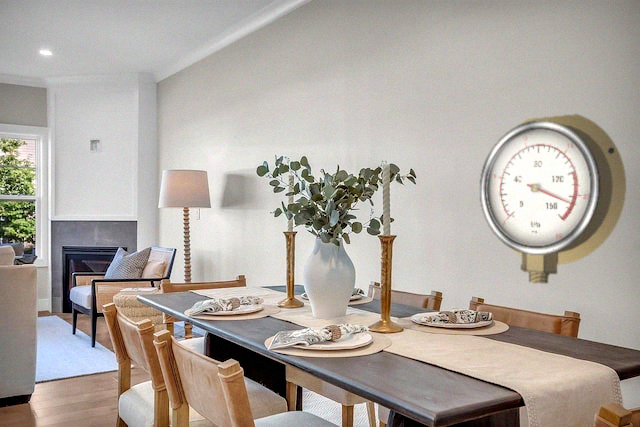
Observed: 145 kPa
